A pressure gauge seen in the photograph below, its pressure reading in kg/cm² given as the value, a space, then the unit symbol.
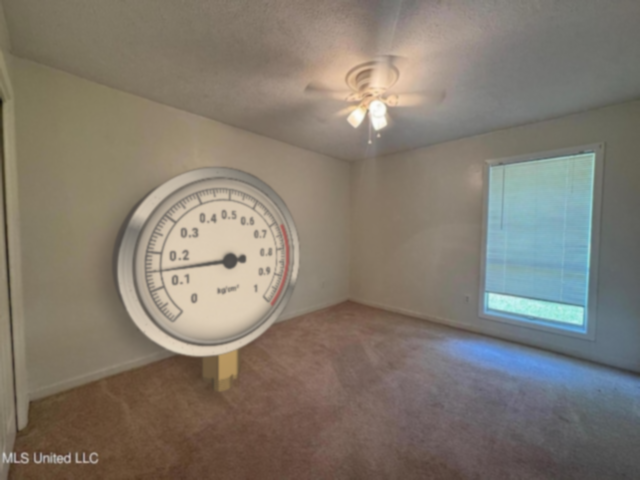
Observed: 0.15 kg/cm²
